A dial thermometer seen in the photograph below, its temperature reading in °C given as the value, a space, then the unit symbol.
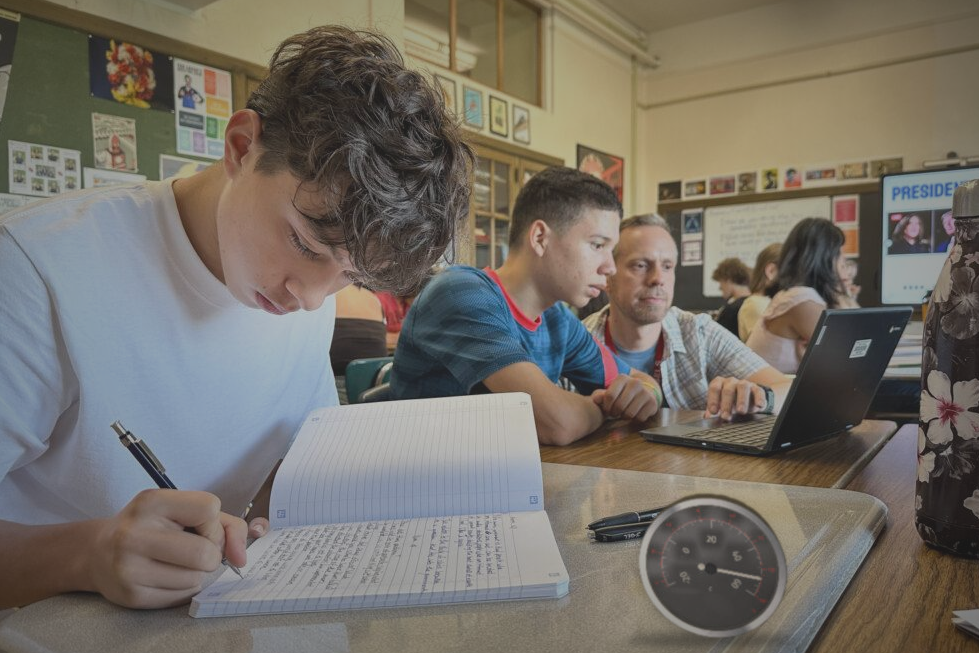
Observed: 52 °C
